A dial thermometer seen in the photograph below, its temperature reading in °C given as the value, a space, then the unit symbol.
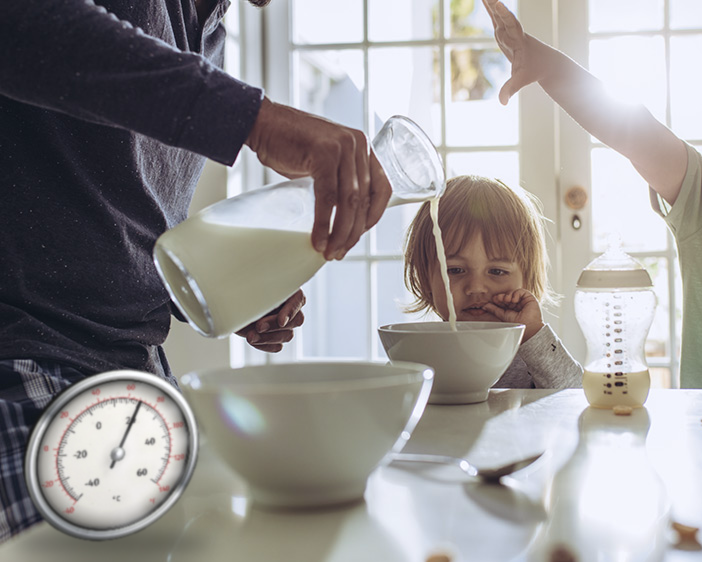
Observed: 20 °C
